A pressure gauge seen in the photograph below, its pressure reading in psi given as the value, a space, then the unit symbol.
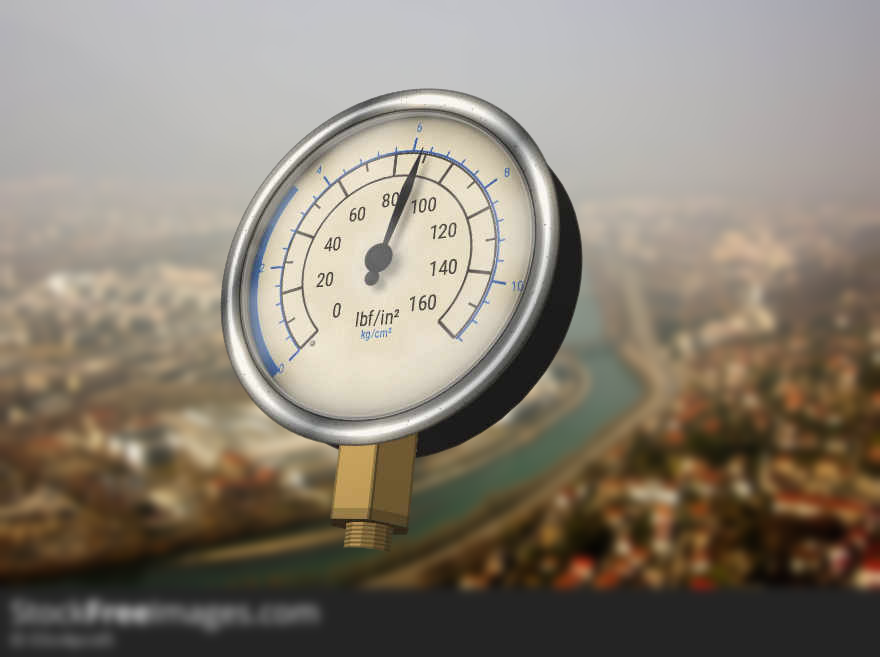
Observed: 90 psi
